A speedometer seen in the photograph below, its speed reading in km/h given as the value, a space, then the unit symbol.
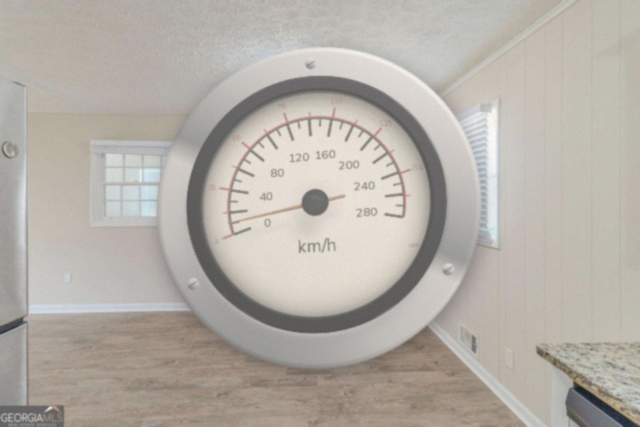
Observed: 10 km/h
